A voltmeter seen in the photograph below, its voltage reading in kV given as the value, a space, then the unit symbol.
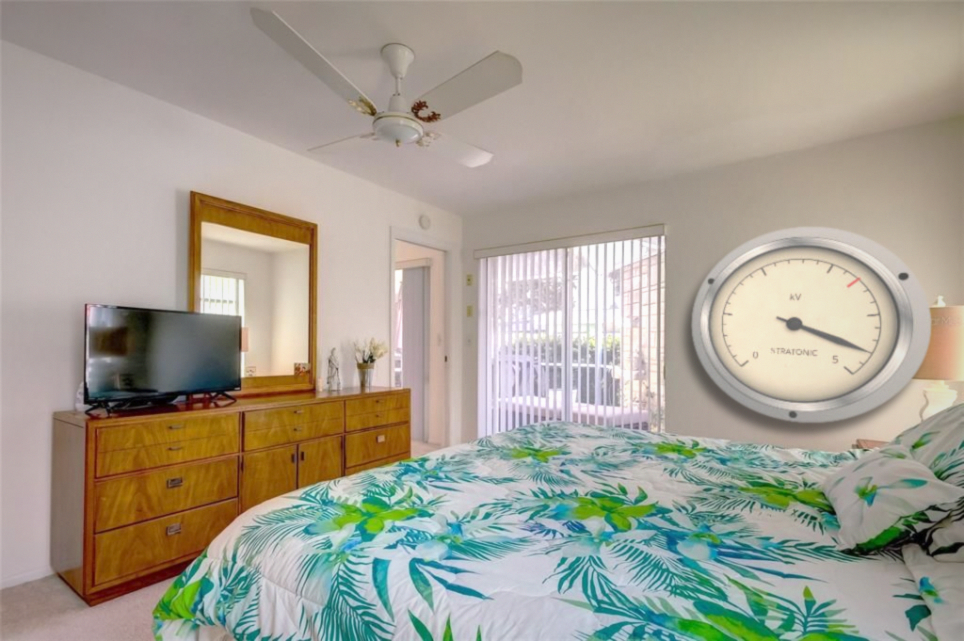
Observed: 4.6 kV
